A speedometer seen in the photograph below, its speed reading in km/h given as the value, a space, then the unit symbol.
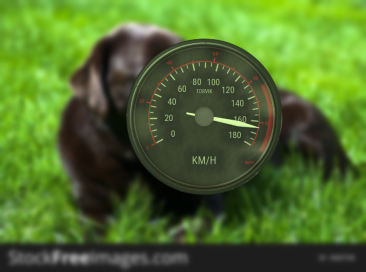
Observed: 165 km/h
